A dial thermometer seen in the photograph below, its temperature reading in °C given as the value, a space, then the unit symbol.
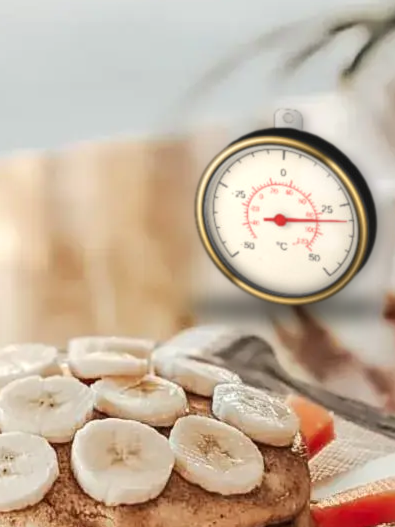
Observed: 30 °C
